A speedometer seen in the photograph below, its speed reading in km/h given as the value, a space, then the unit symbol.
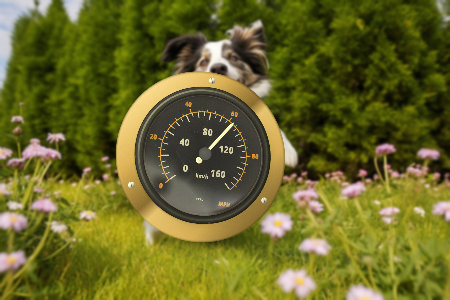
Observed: 100 km/h
